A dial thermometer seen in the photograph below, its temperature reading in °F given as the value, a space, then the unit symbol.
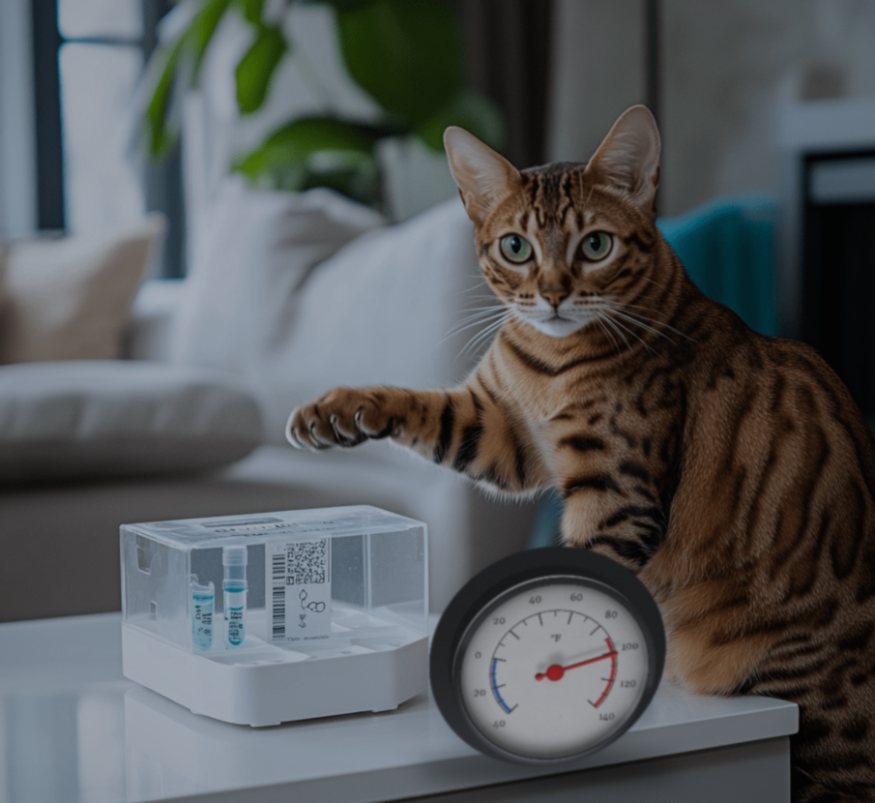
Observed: 100 °F
